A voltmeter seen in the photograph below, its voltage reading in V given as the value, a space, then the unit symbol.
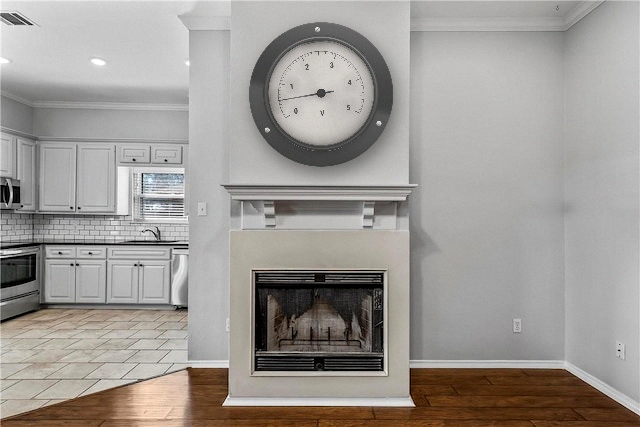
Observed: 0.5 V
